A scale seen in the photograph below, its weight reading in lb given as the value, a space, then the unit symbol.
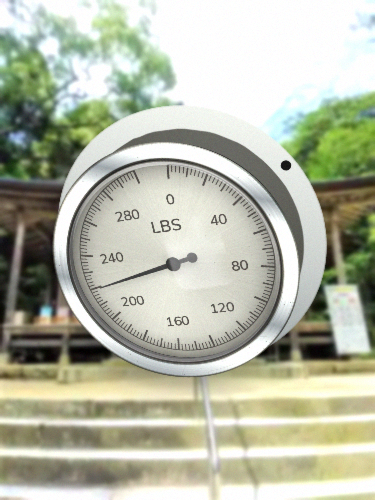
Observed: 220 lb
